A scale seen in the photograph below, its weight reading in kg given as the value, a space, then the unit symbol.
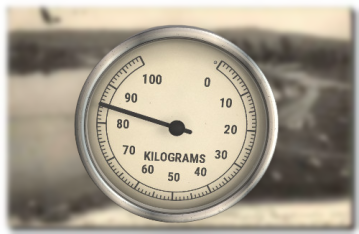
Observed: 85 kg
